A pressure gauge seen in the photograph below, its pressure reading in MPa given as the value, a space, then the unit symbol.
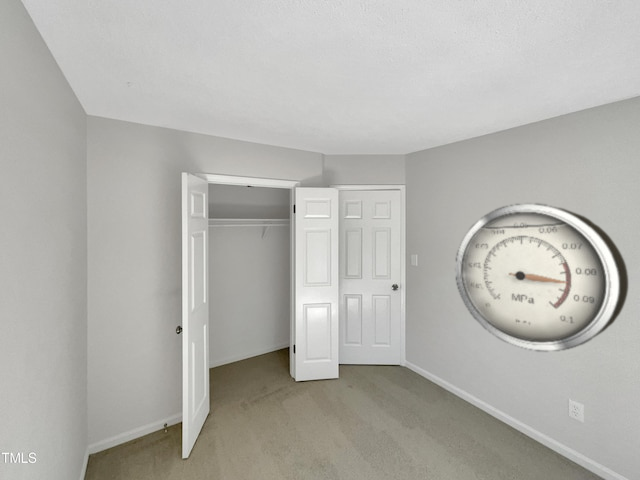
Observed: 0.085 MPa
